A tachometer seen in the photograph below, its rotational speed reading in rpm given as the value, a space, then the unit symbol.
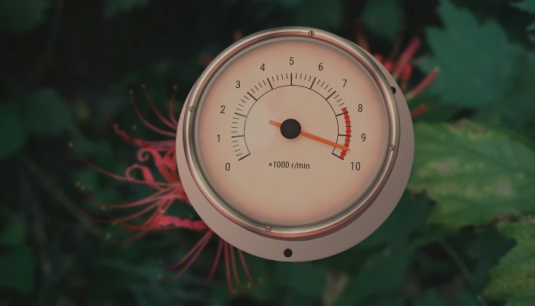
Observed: 9600 rpm
